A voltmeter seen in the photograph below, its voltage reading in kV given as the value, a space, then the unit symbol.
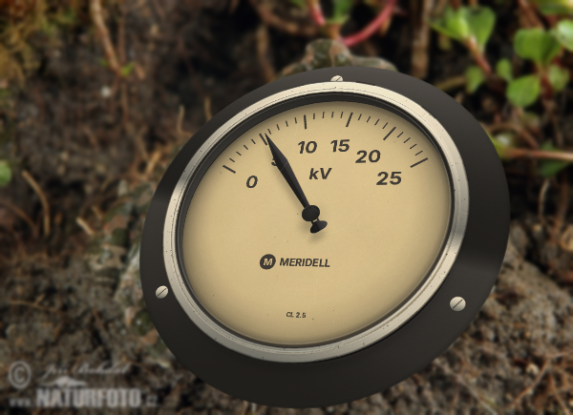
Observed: 5.5 kV
